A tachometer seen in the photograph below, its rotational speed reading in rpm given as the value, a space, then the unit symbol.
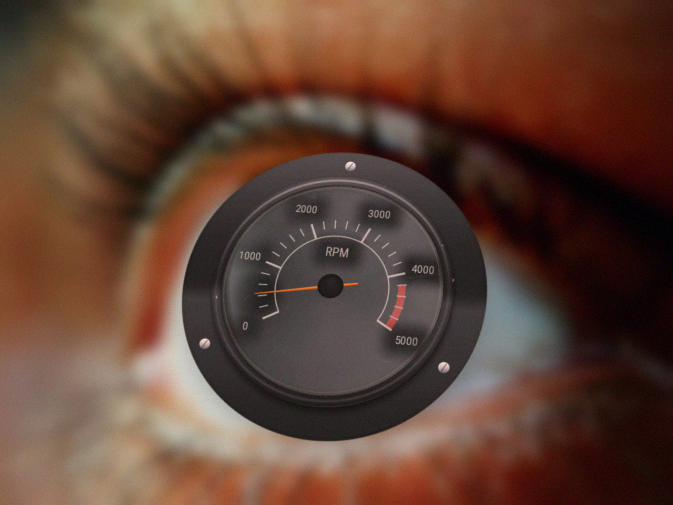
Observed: 400 rpm
